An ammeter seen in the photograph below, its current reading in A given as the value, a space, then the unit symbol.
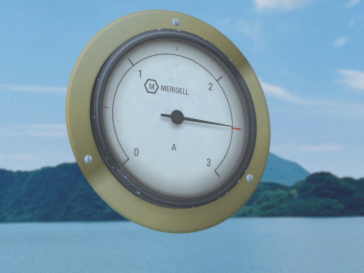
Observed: 2.5 A
